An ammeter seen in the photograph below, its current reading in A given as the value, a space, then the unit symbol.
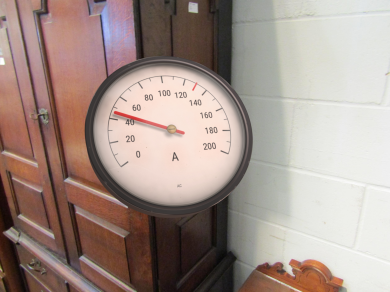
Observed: 45 A
